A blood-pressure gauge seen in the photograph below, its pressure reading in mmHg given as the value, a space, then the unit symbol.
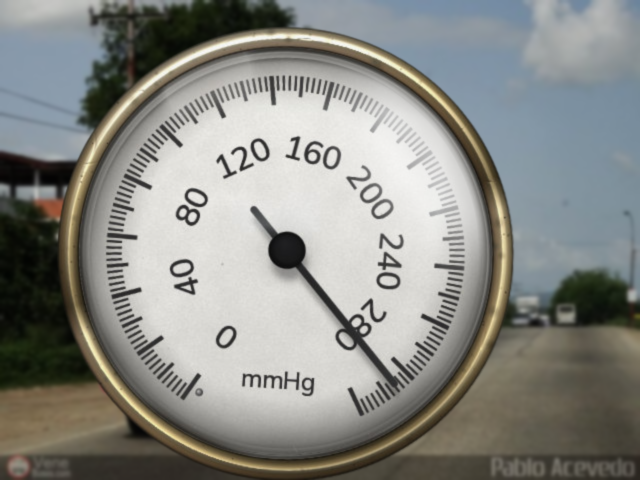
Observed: 286 mmHg
